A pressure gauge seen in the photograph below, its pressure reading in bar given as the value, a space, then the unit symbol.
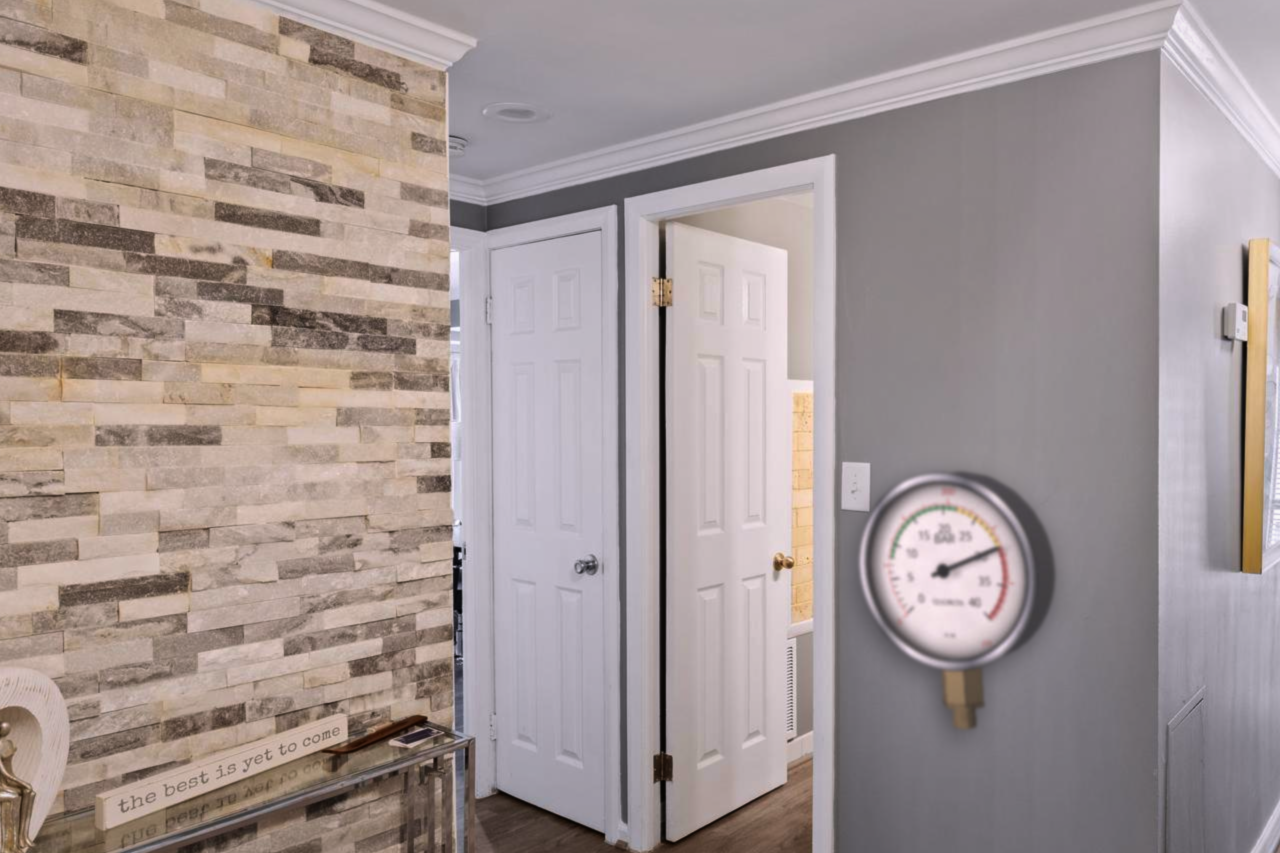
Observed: 30 bar
